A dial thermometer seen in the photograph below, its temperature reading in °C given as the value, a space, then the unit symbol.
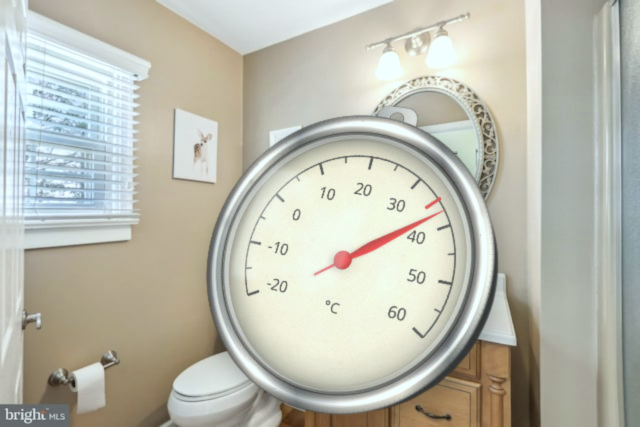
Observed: 37.5 °C
